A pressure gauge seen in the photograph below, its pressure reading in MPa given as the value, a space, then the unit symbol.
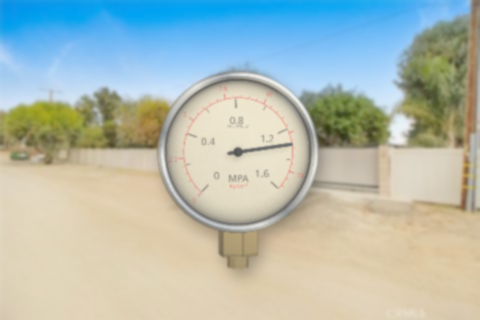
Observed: 1.3 MPa
